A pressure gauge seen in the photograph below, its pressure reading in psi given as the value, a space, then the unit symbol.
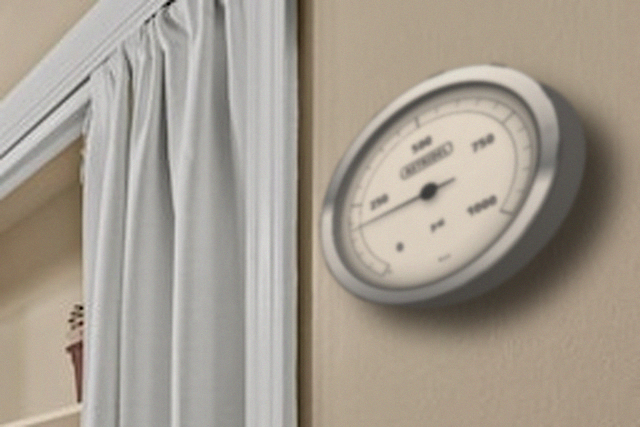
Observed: 175 psi
